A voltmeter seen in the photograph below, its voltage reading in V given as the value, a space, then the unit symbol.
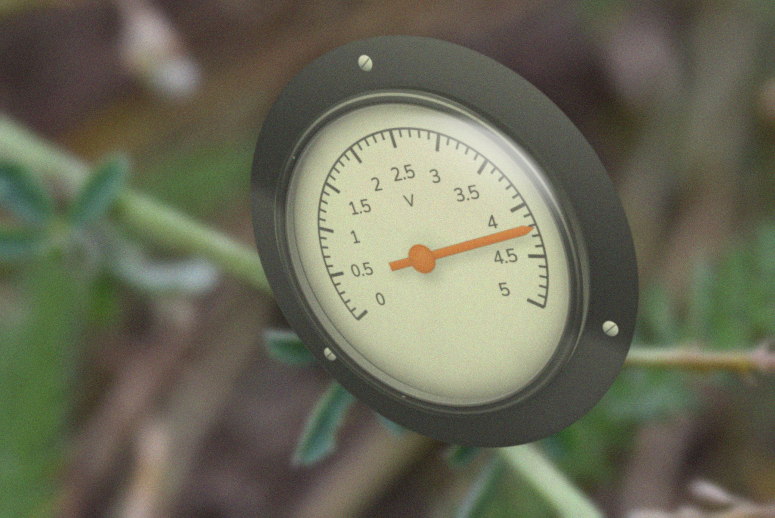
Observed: 4.2 V
